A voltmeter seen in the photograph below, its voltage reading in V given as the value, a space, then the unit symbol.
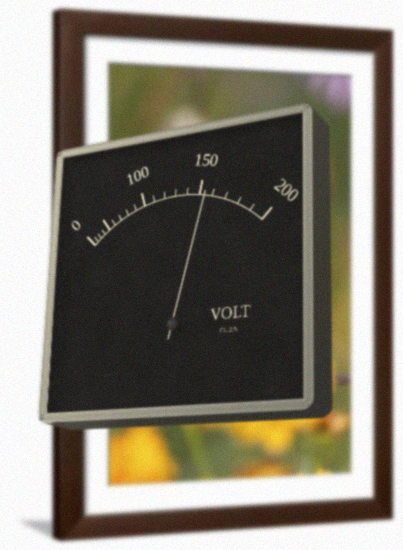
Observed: 155 V
